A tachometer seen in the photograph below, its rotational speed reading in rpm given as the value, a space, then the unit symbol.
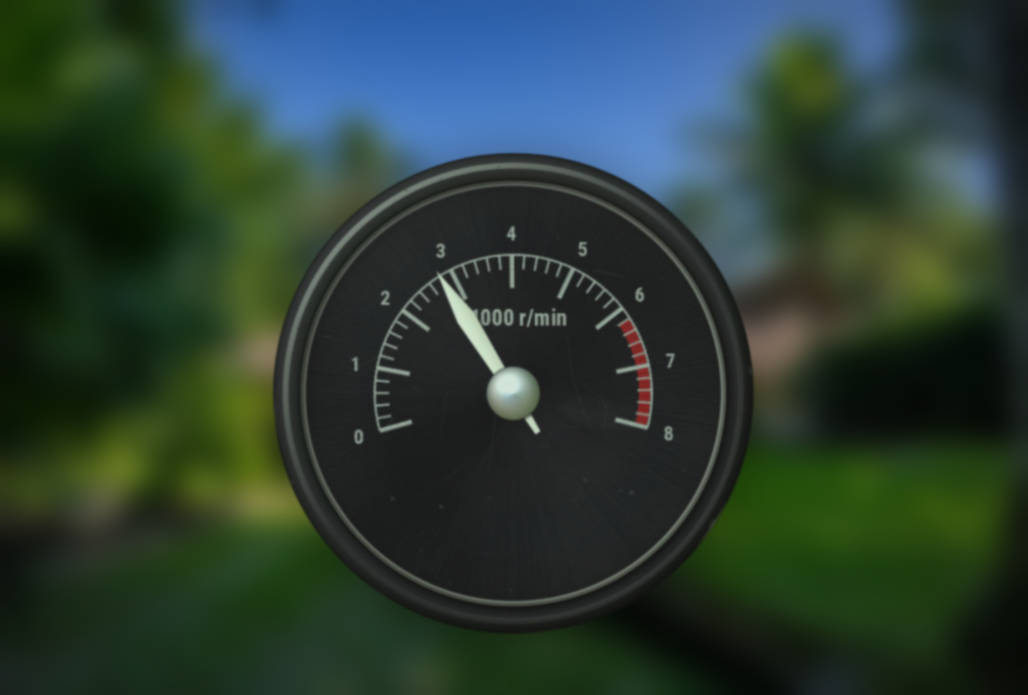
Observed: 2800 rpm
